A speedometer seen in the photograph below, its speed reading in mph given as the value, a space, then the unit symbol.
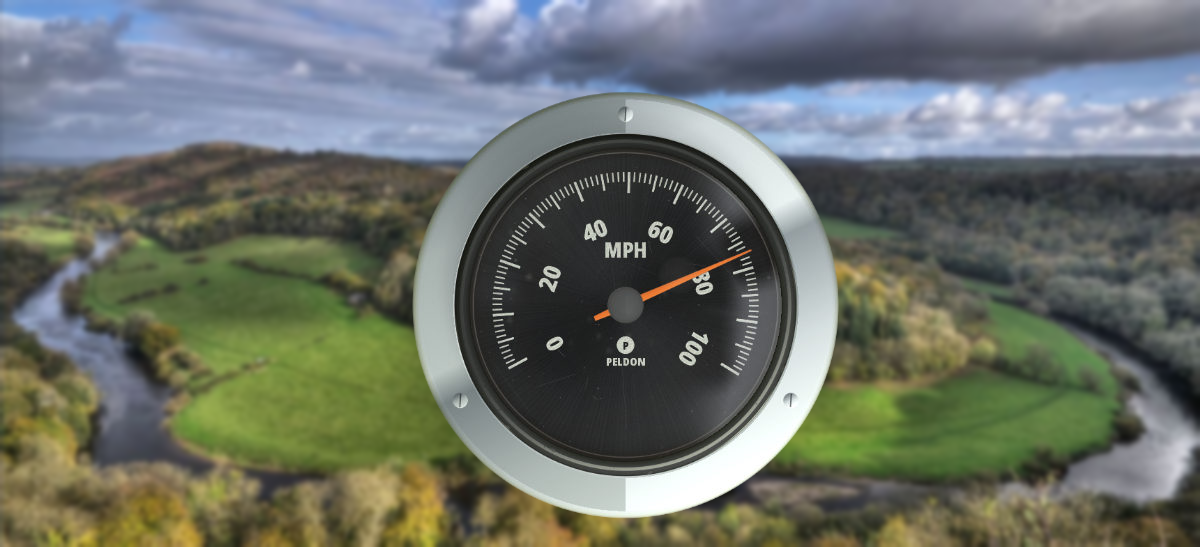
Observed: 77 mph
